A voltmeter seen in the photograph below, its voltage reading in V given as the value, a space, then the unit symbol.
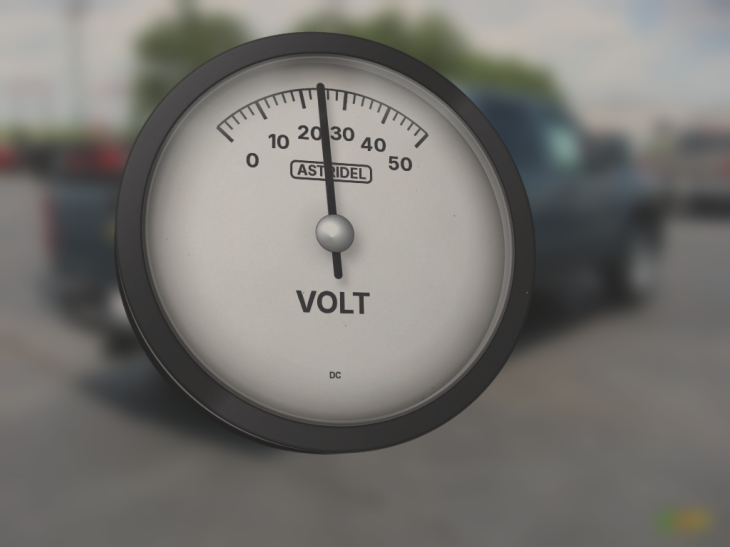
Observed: 24 V
